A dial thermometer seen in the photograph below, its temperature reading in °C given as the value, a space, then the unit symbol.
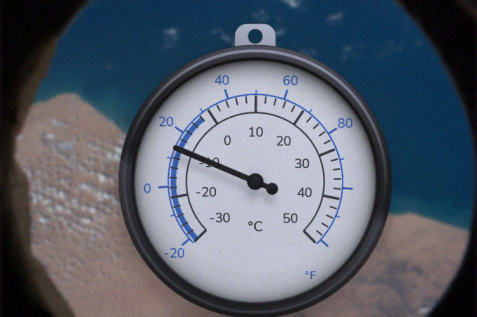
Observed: -10 °C
